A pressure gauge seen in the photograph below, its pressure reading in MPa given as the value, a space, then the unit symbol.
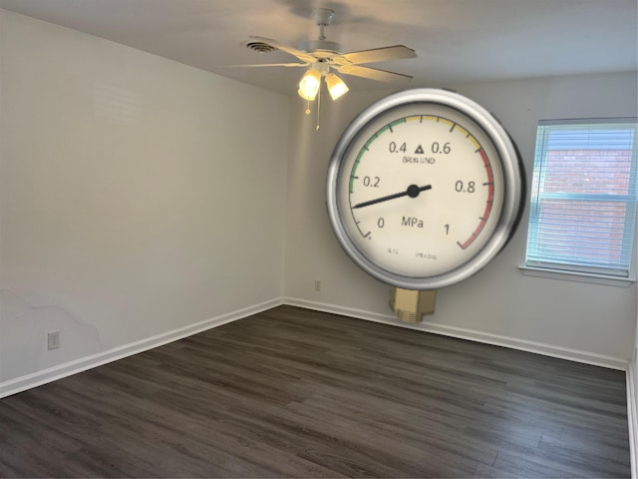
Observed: 0.1 MPa
